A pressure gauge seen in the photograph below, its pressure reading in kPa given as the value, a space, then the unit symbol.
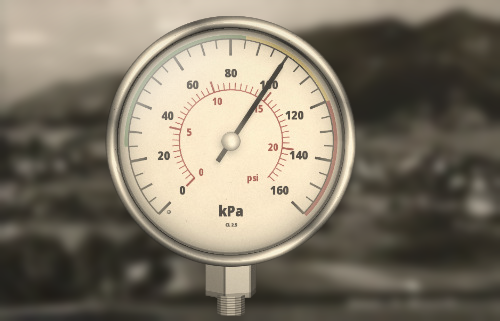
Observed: 100 kPa
